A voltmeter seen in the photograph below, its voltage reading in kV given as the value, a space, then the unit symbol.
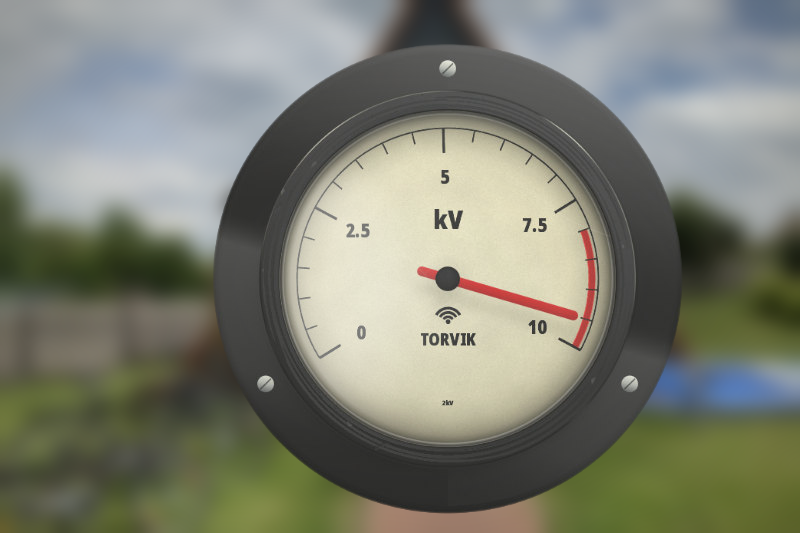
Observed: 9.5 kV
